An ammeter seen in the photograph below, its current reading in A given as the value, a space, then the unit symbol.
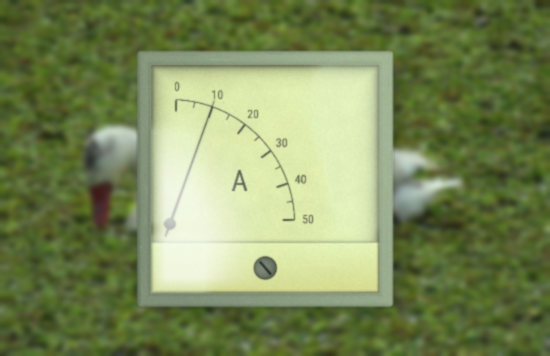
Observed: 10 A
